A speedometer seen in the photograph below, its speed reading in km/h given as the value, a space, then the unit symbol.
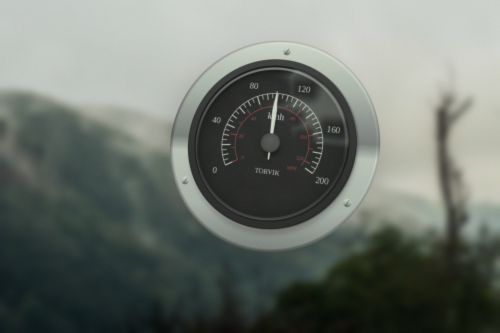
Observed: 100 km/h
